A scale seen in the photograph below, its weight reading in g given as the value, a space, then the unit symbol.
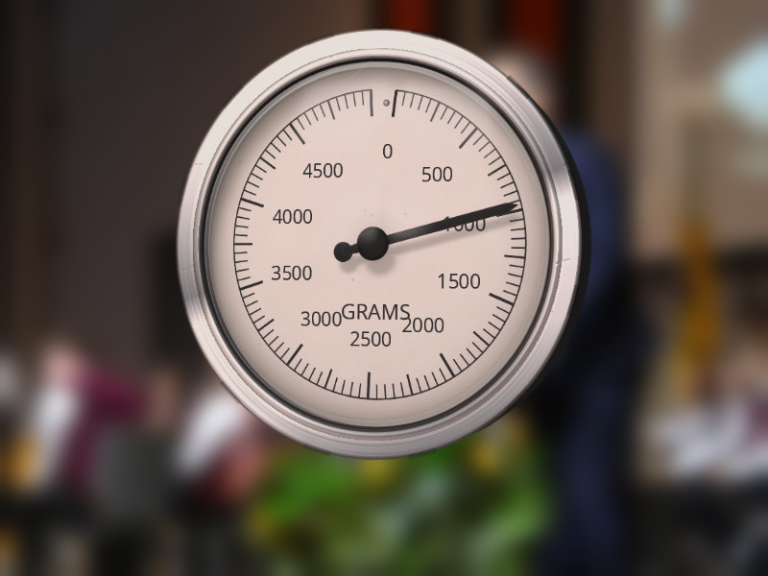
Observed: 975 g
